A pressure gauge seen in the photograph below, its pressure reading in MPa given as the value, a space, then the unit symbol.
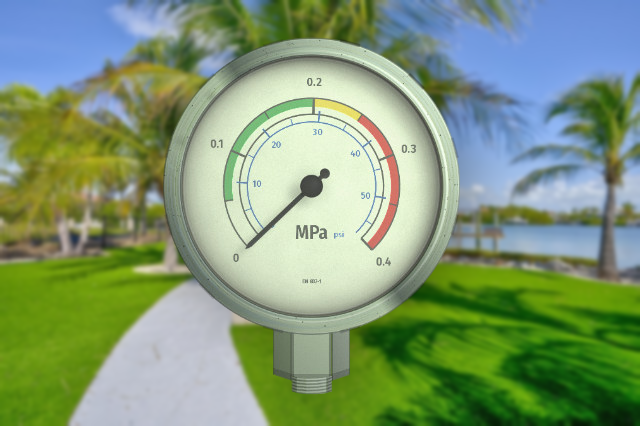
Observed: 0 MPa
